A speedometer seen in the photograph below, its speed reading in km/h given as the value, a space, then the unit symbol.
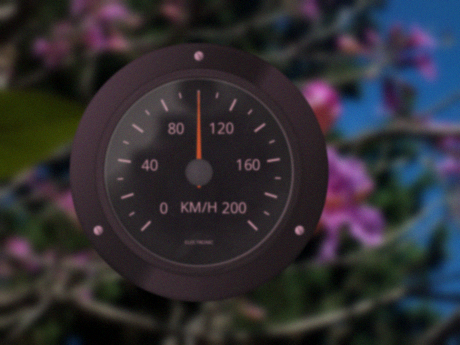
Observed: 100 km/h
